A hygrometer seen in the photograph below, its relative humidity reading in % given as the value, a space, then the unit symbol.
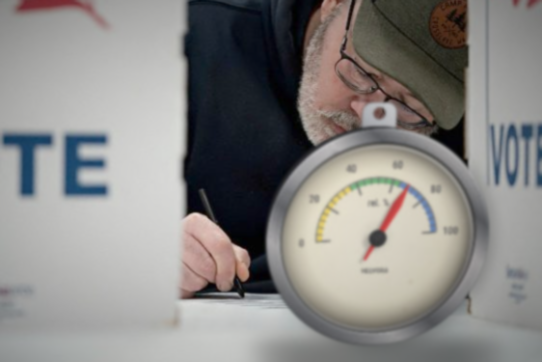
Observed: 68 %
